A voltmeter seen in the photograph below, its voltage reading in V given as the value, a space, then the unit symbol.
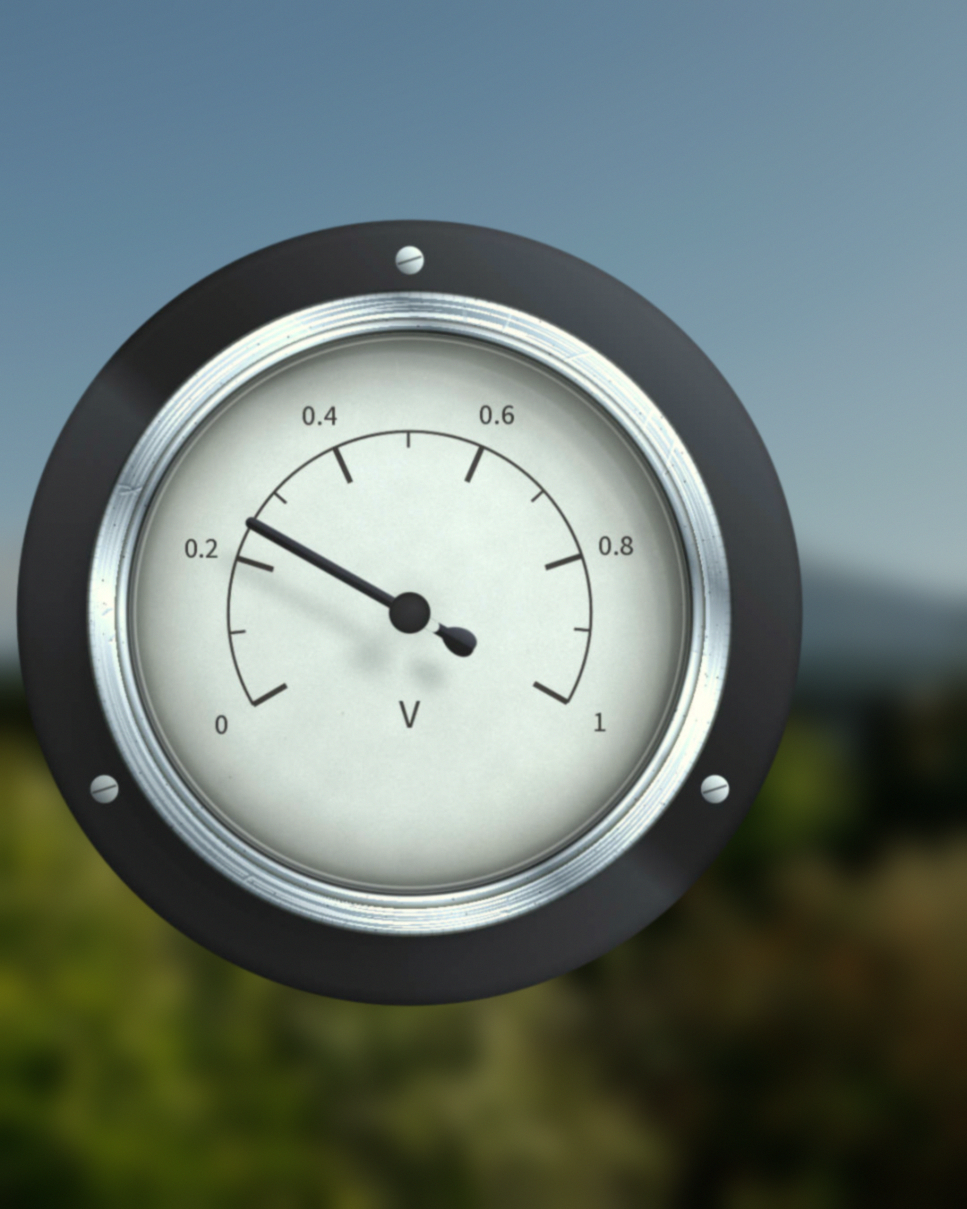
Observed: 0.25 V
